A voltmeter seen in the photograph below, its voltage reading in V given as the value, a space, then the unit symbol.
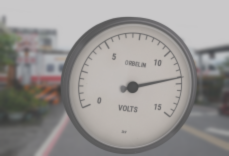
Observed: 12 V
